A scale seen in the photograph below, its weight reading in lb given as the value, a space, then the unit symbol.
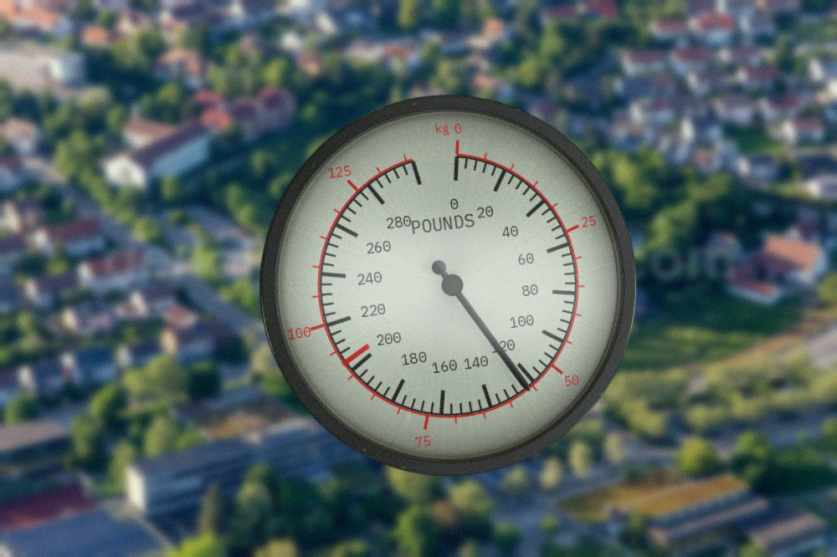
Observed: 124 lb
